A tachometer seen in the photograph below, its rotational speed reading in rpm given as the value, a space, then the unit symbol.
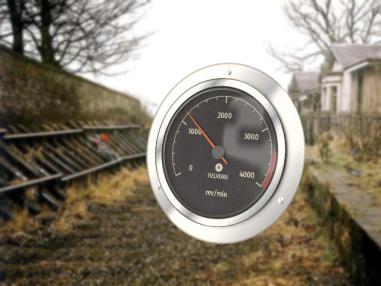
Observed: 1200 rpm
